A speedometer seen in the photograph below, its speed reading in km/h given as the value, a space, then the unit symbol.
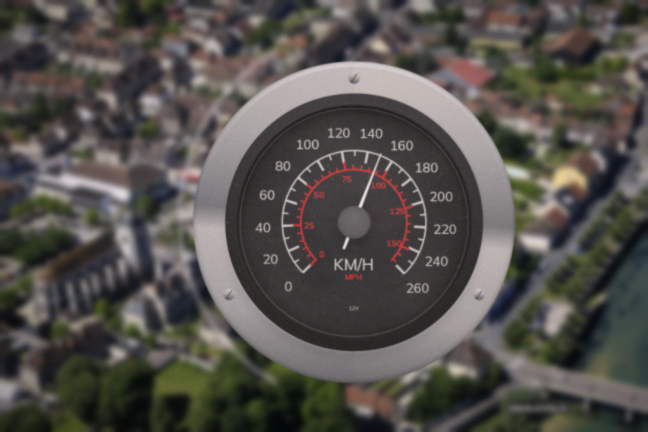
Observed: 150 km/h
